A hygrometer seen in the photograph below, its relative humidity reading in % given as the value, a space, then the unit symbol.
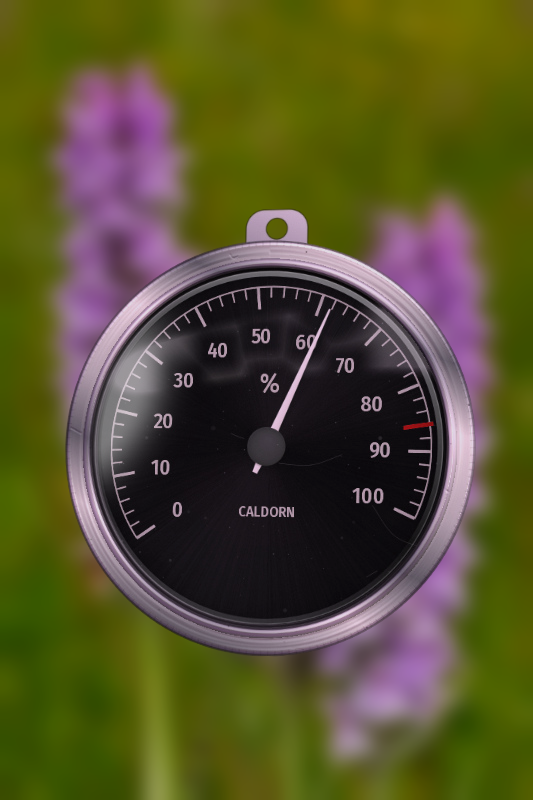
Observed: 62 %
